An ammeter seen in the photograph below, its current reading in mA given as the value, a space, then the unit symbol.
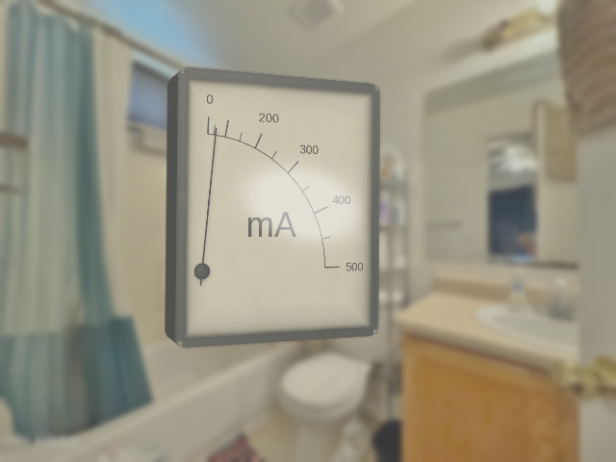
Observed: 50 mA
